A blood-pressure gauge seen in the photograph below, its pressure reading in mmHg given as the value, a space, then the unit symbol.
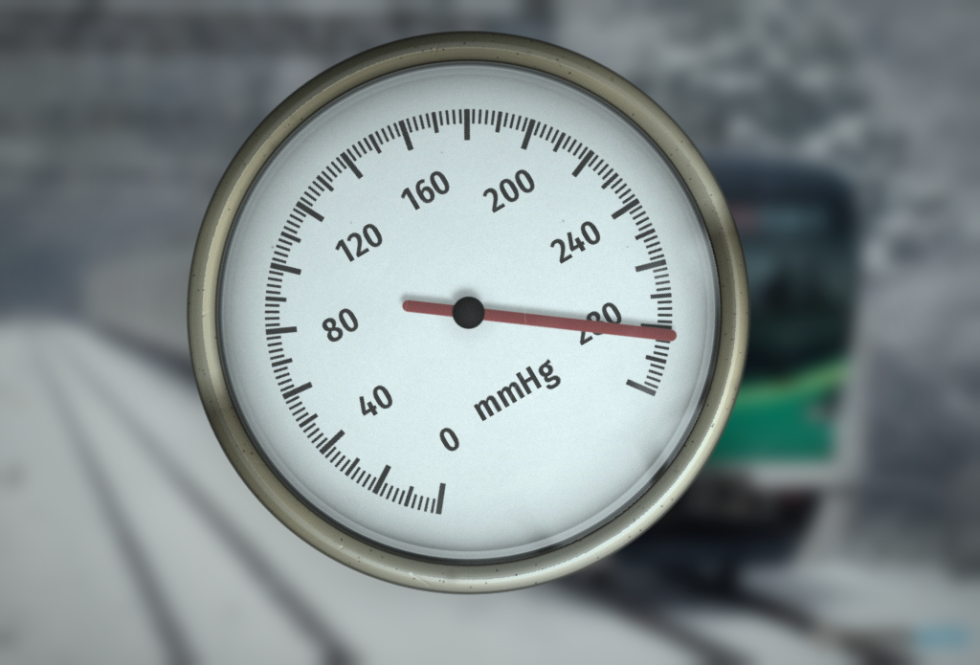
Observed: 282 mmHg
